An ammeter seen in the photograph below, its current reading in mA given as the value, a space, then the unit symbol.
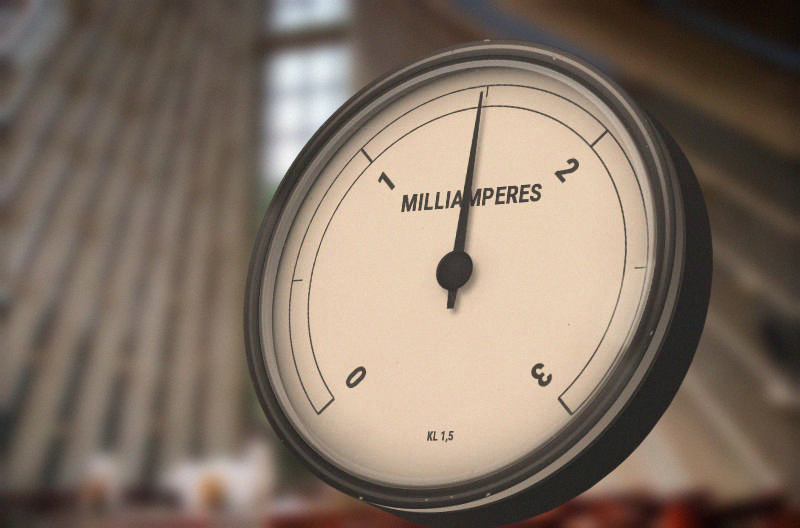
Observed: 1.5 mA
